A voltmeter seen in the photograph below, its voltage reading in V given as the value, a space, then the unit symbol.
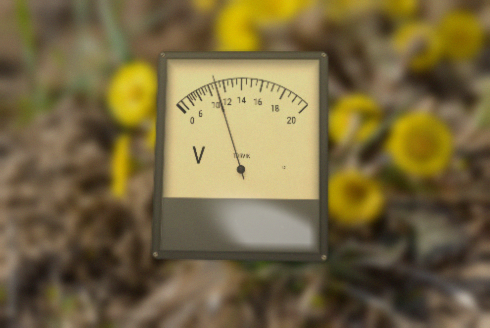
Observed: 11 V
